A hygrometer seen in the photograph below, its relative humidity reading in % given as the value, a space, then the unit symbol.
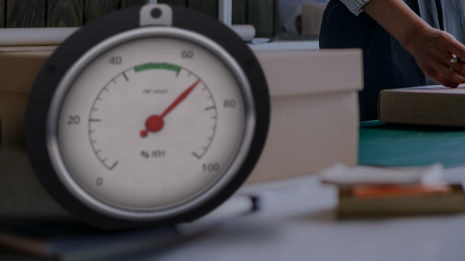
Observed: 68 %
